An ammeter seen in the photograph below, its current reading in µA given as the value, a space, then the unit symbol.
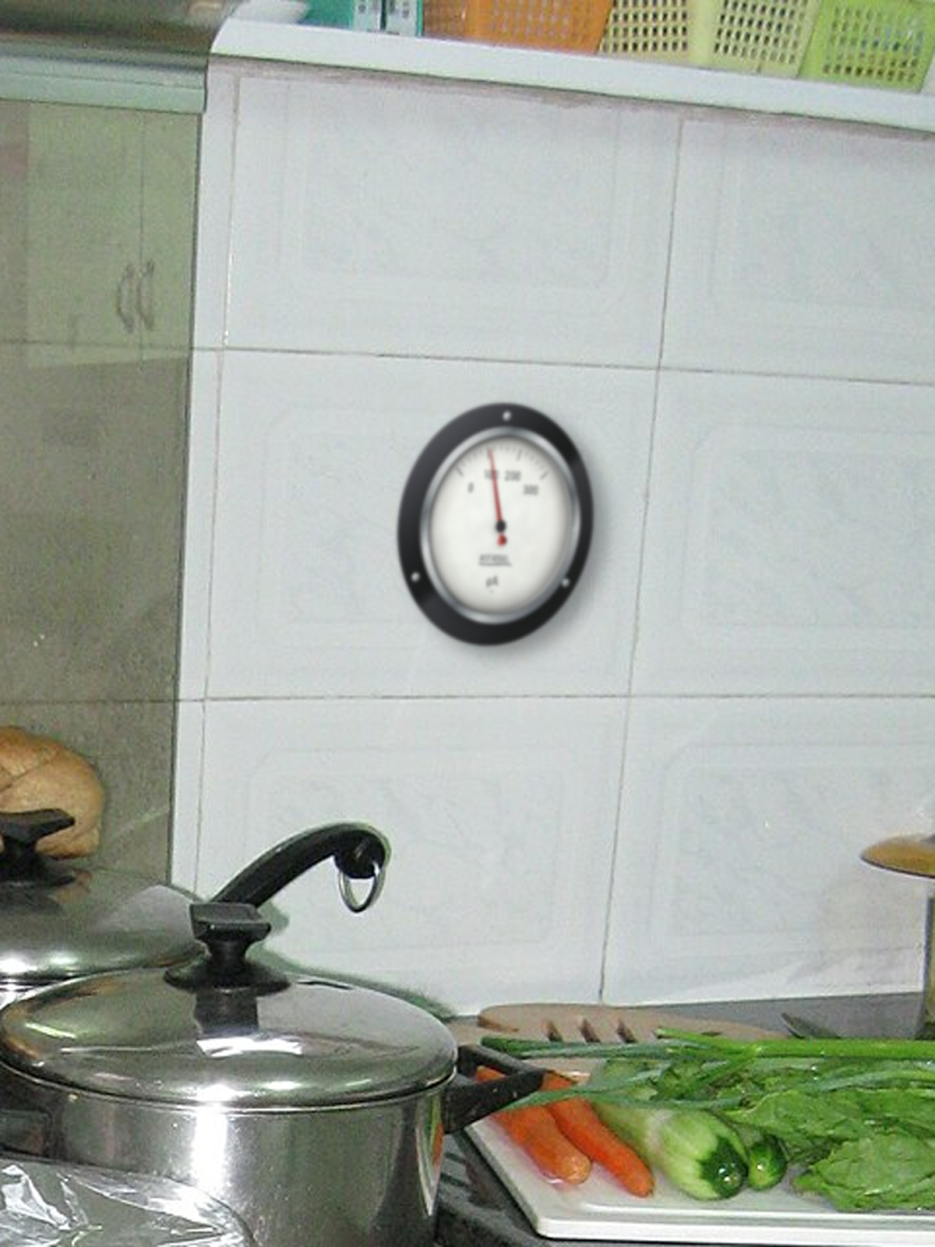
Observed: 100 µA
